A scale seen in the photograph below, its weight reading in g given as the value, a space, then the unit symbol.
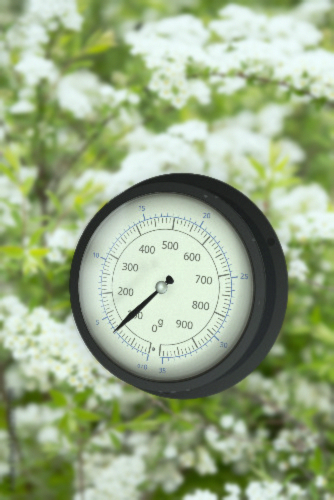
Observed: 100 g
